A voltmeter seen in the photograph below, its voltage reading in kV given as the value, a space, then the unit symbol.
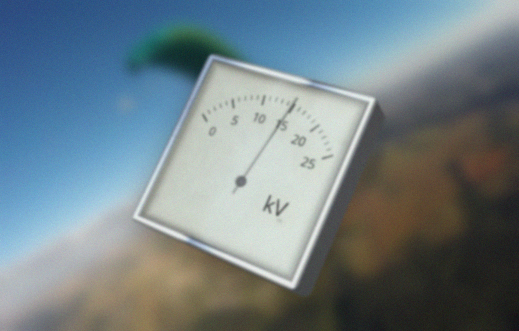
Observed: 15 kV
